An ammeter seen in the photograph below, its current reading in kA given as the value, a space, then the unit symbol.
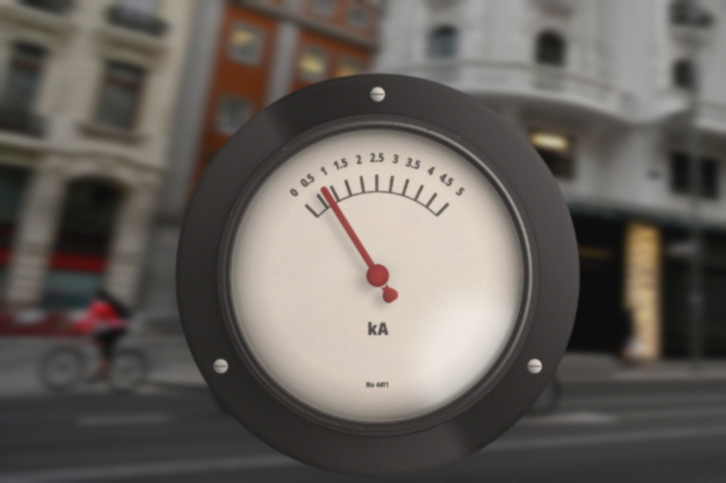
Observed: 0.75 kA
